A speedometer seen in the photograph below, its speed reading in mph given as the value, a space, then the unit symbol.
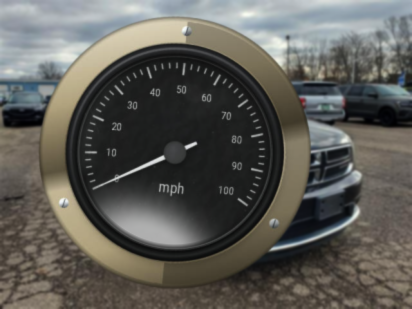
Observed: 0 mph
